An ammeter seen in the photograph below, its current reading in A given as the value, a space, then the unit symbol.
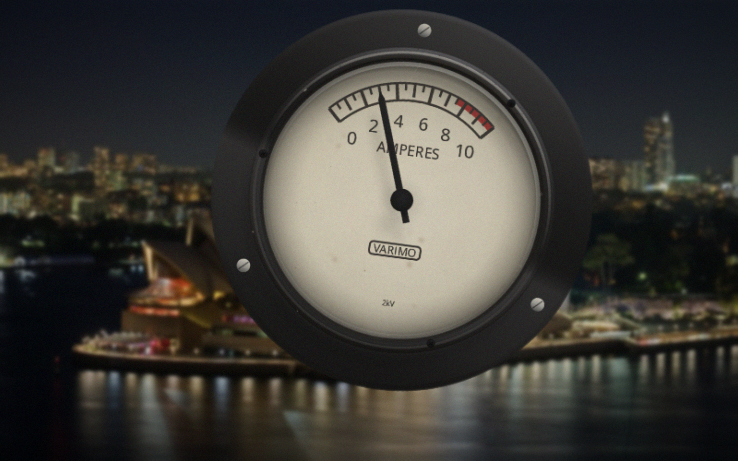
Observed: 3 A
